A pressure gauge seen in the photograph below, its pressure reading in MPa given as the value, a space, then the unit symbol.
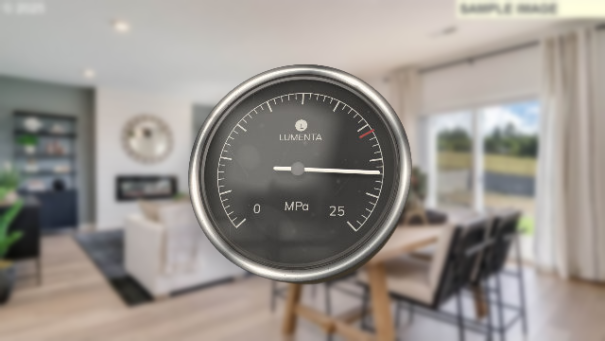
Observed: 21 MPa
